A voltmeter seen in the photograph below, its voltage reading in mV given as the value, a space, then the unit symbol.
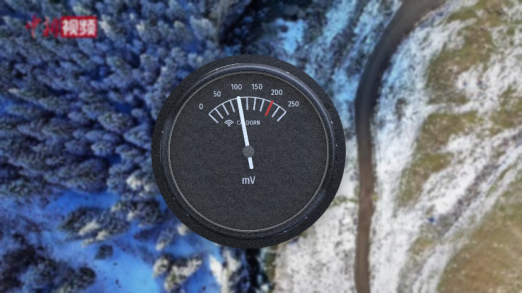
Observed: 100 mV
